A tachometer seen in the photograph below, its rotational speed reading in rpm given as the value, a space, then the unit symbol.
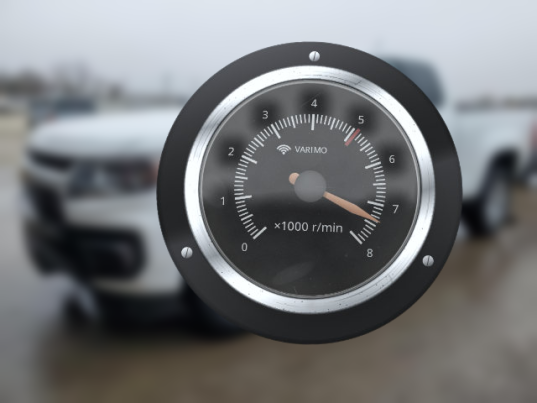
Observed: 7400 rpm
